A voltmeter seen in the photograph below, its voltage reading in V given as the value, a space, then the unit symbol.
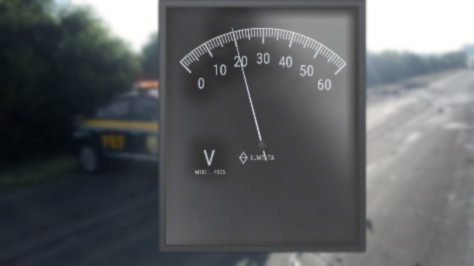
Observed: 20 V
